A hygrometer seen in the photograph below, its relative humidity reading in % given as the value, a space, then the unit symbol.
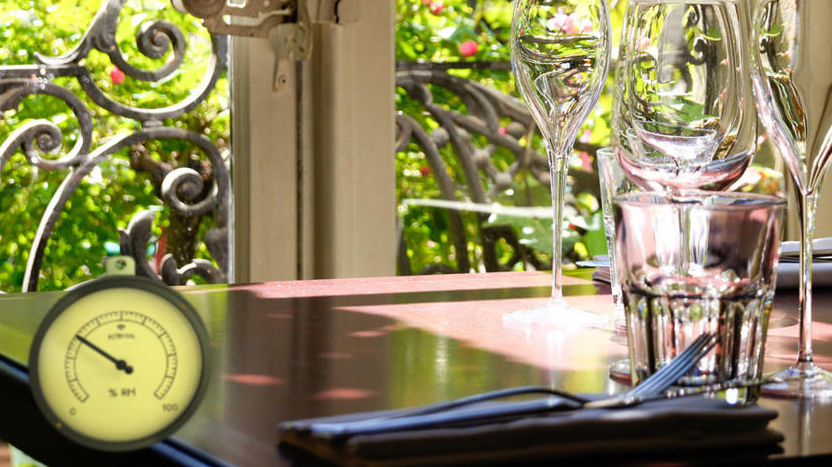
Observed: 30 %
